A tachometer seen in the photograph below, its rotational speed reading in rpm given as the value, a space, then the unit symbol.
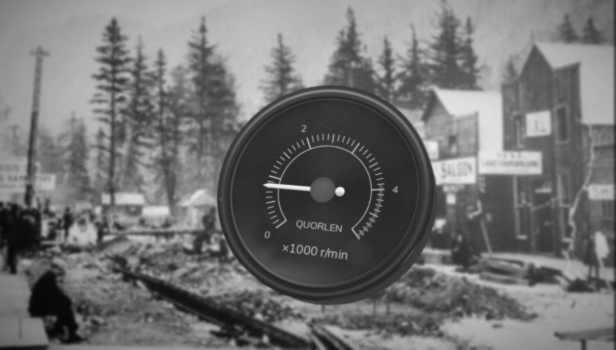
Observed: 800 rpm
